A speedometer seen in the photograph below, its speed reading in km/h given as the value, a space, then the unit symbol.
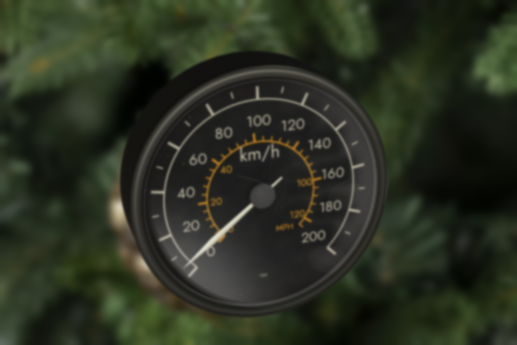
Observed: 5 km/h
